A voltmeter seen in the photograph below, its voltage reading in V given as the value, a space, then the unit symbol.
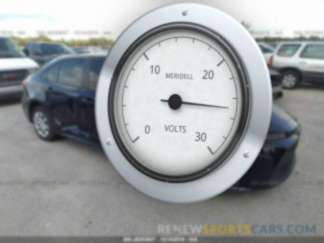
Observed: 25 V
